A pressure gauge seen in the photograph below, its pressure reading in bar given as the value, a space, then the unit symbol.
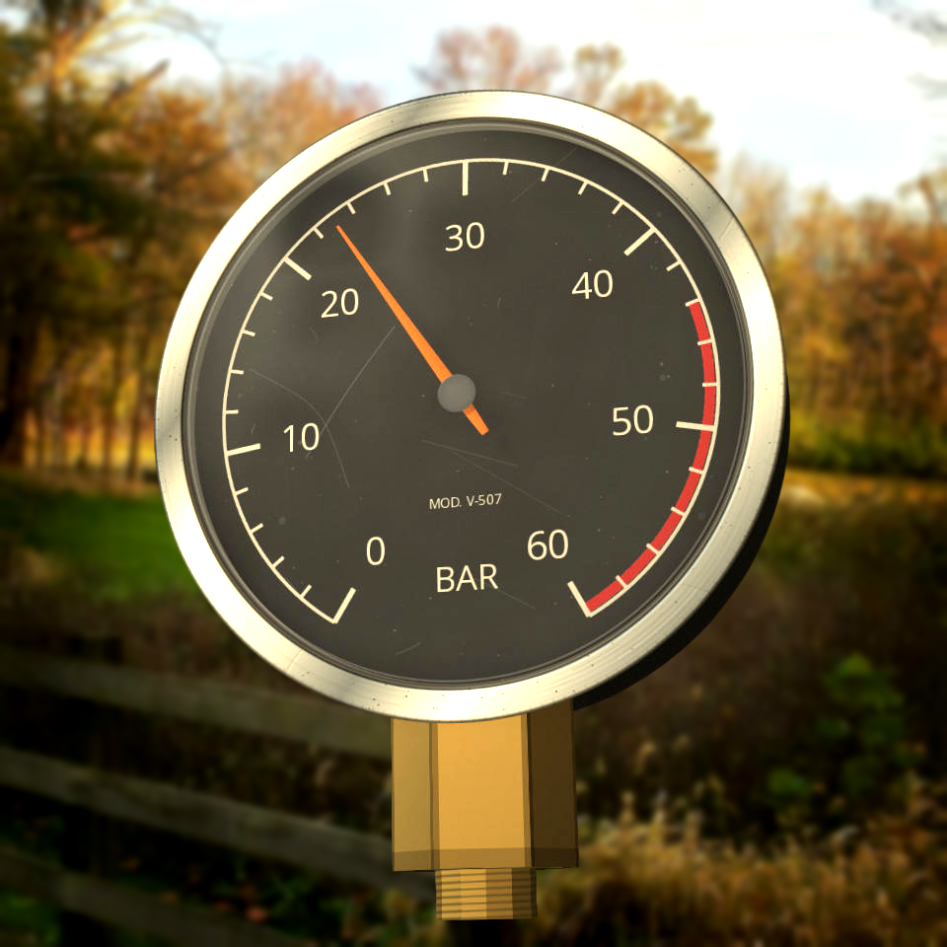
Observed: 23 bar
